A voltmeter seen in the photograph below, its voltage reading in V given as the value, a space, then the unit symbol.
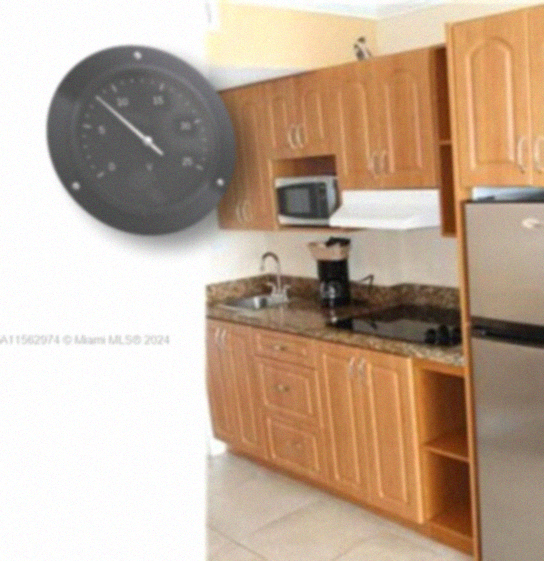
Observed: 8 V
